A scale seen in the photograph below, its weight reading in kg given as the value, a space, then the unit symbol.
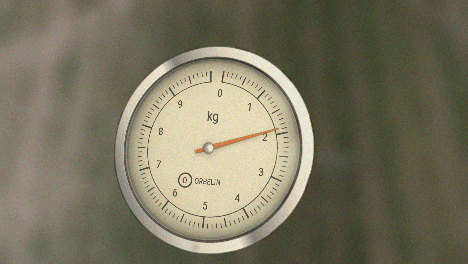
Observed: 1.9 kg
